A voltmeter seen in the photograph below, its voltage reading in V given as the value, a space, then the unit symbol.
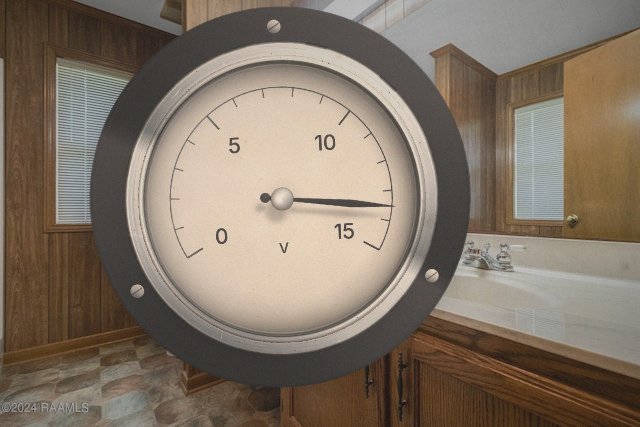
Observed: 13.5 V
